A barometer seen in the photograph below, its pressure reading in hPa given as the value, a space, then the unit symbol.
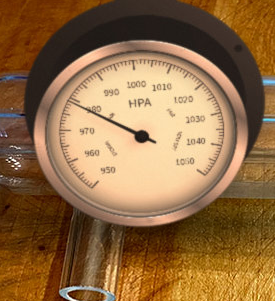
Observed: 980 hPa
